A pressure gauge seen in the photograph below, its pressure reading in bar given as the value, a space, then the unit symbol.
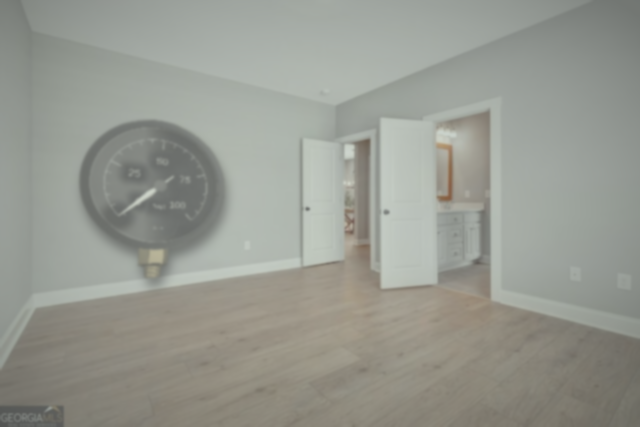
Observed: 0 bar
